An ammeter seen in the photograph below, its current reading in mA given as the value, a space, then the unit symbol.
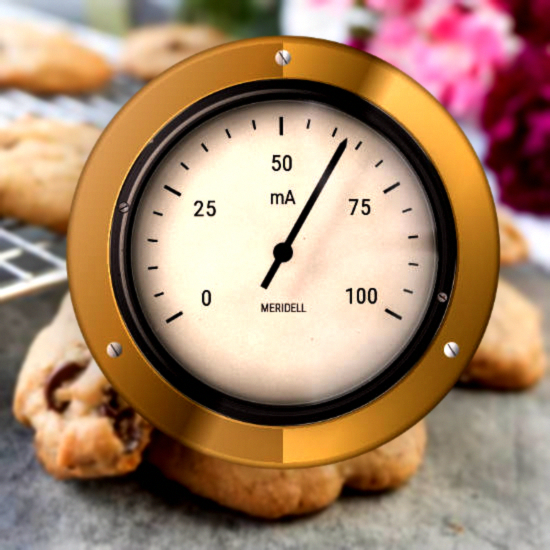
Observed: 62.5 mA
